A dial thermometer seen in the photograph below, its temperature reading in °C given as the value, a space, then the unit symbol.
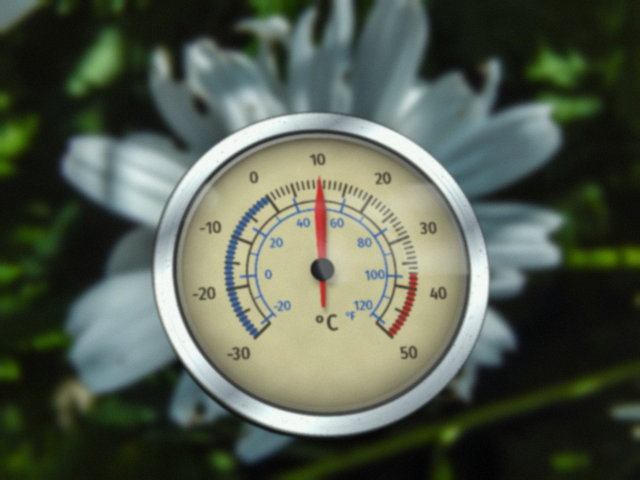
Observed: 10 °C
